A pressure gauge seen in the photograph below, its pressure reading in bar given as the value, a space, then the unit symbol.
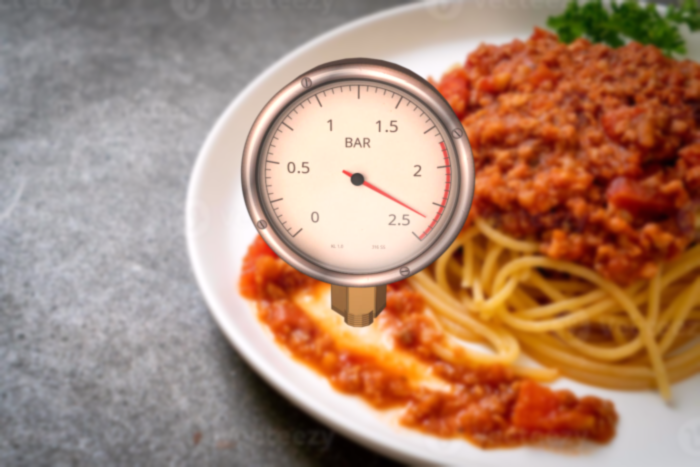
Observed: 2.35 bar
